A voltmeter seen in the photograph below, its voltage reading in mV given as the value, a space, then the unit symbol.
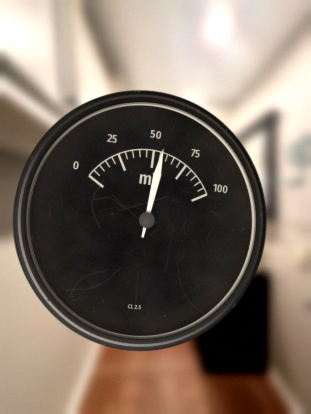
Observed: 55 mV
